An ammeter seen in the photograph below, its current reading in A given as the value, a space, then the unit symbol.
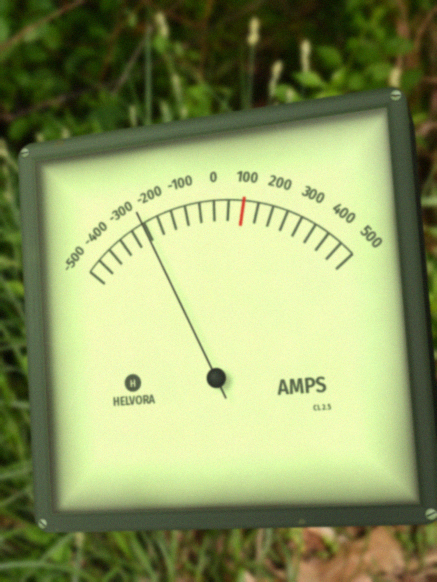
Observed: -250 A
